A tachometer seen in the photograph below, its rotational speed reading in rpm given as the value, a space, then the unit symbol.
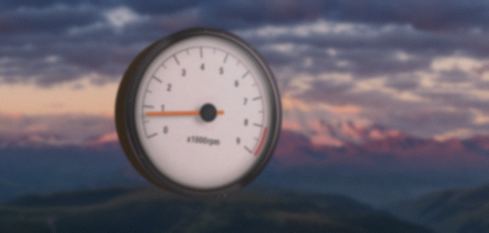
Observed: 750 rpm
